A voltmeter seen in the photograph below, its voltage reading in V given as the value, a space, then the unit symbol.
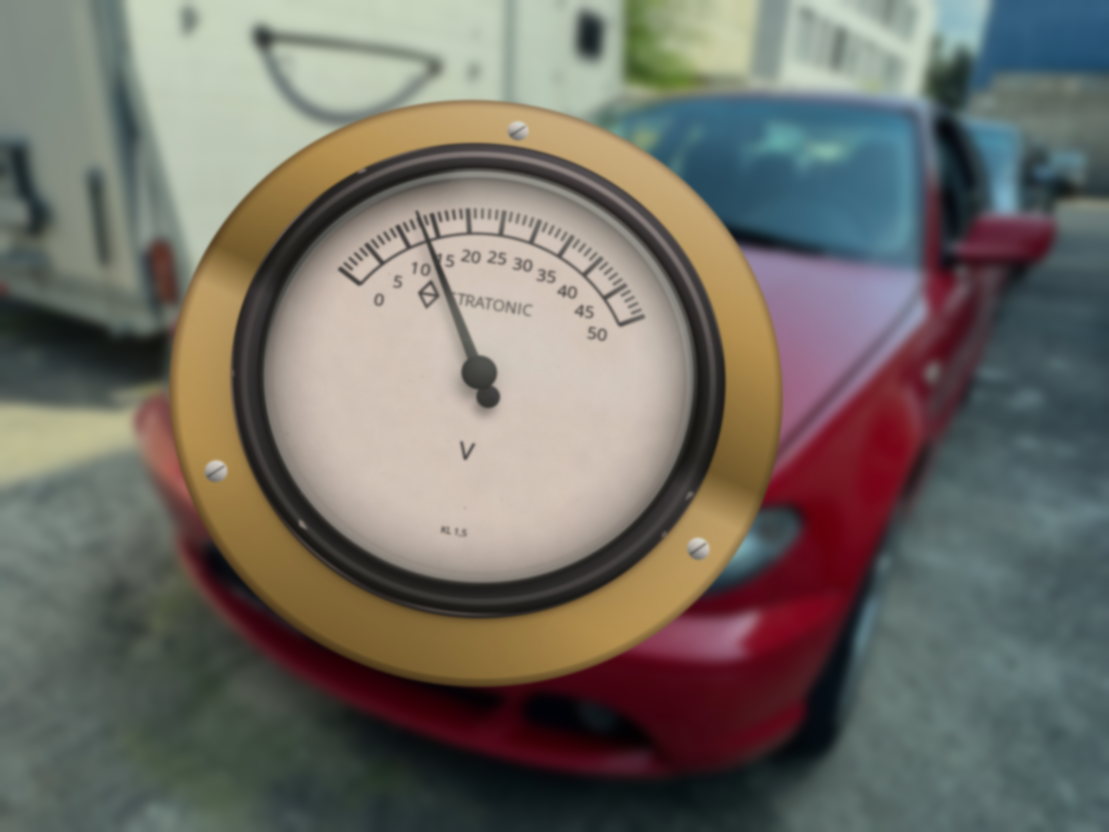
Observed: 13 V
